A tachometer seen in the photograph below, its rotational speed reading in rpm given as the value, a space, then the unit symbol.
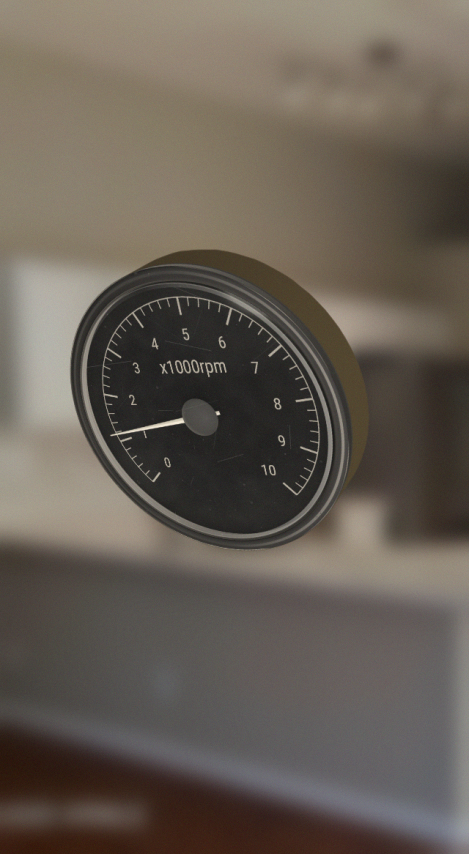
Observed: 1200 rpm
